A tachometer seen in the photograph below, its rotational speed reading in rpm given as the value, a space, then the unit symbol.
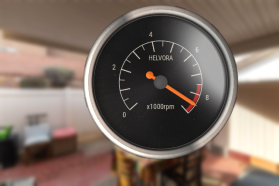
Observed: 8500 rpm
